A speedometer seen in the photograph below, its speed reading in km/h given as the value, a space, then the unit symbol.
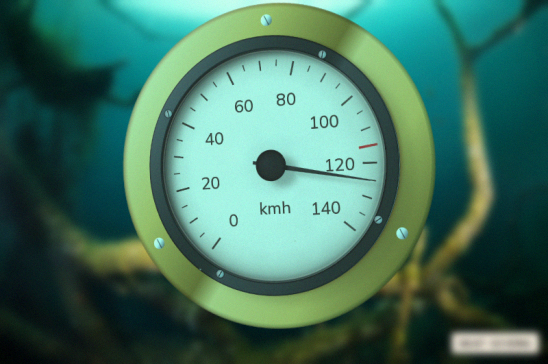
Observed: 125 km/h
